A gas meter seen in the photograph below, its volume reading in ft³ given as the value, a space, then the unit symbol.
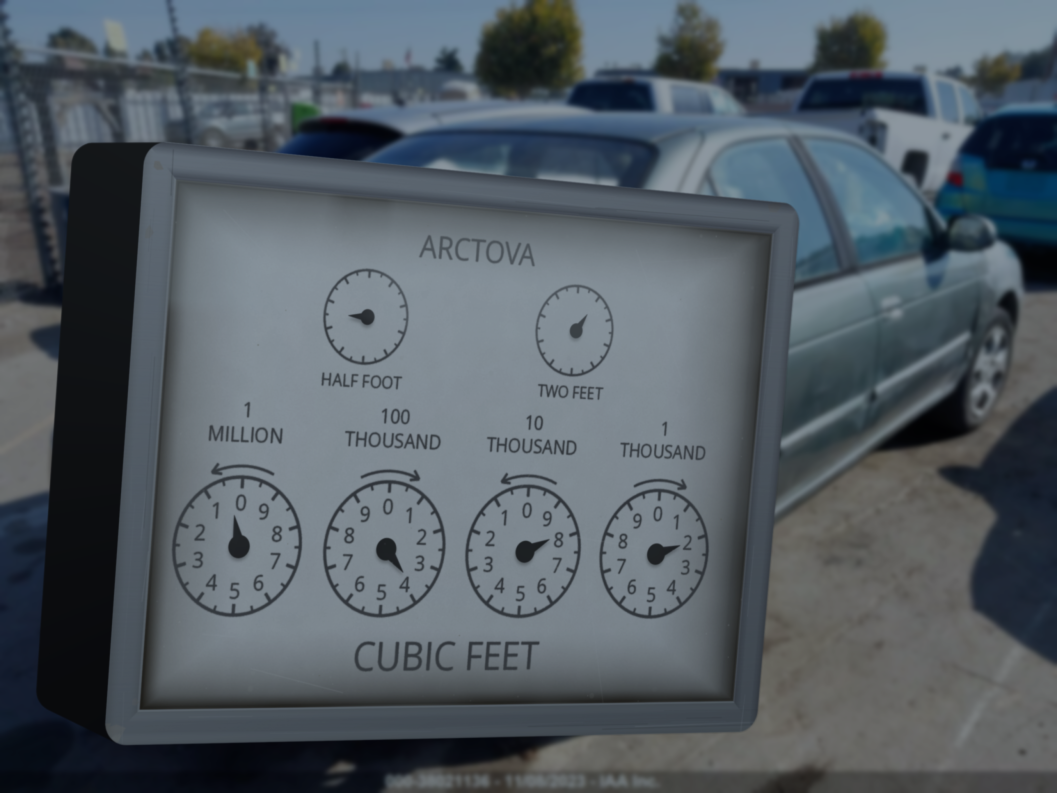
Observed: 38200 ft³
